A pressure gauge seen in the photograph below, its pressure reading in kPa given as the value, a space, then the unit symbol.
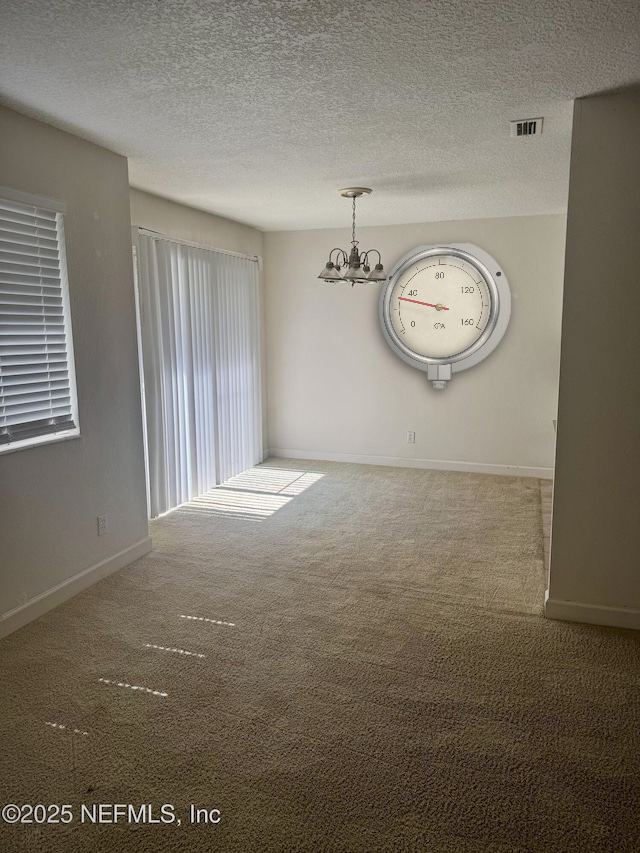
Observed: 30 kPa
